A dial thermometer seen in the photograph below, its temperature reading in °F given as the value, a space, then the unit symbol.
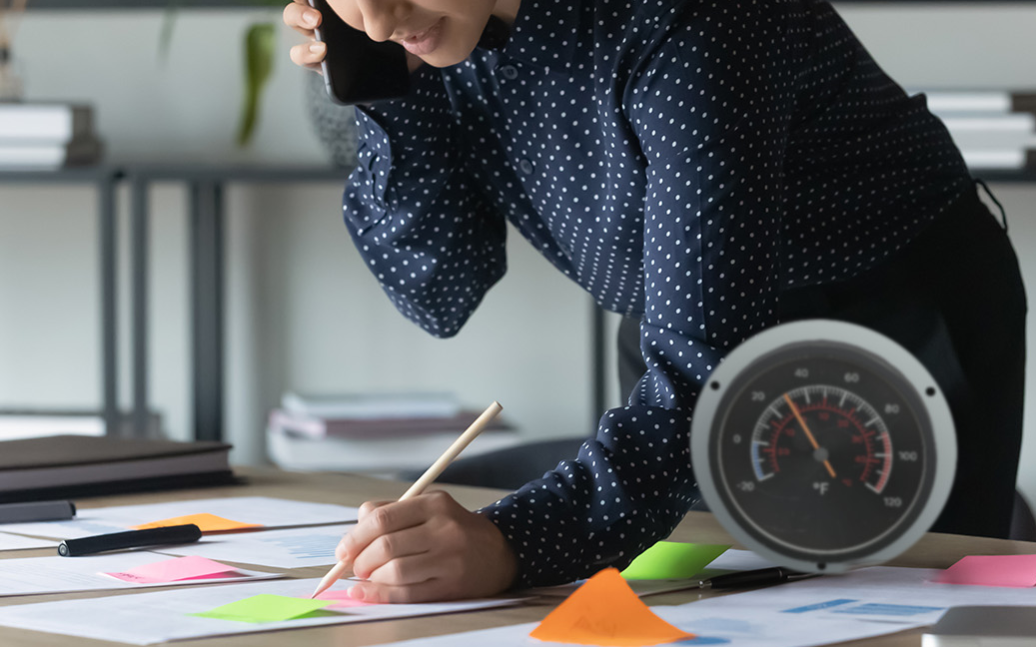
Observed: 30 °F
